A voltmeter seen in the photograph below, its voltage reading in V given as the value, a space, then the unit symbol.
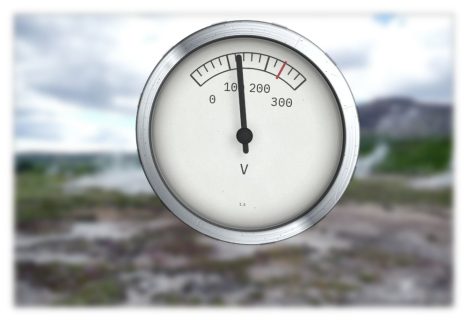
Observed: 130 V
